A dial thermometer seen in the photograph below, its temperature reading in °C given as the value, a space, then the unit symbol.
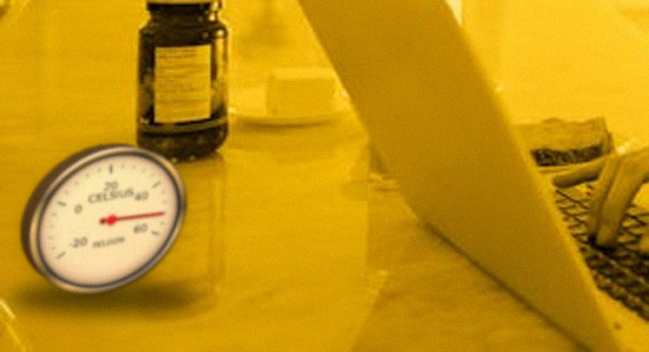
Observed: 52 °C
